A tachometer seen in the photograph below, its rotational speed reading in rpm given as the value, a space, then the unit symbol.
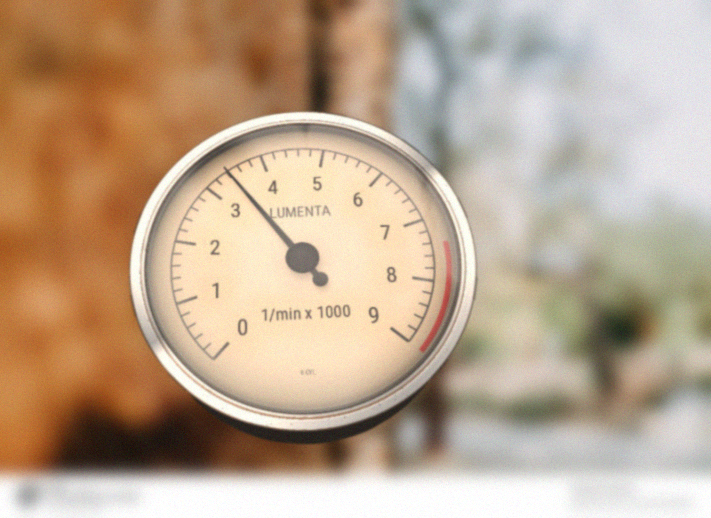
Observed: 3400 rpm
